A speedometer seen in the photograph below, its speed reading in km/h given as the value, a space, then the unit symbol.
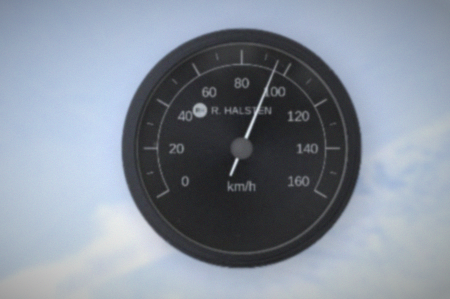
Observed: 95 km/h
